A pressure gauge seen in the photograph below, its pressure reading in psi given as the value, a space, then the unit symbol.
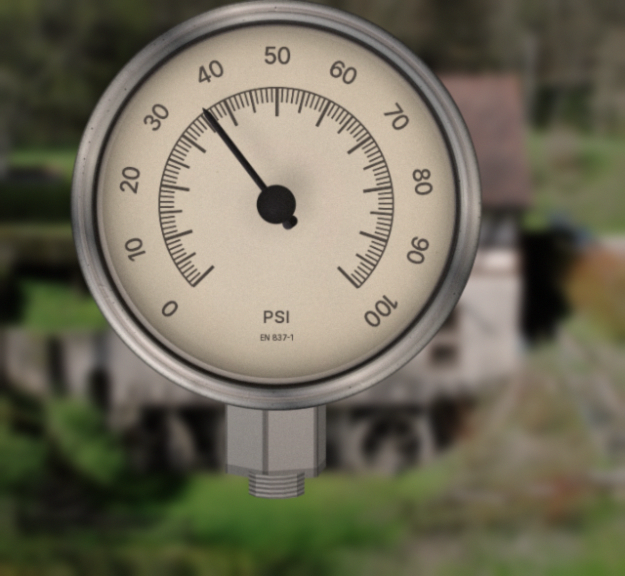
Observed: 36 psi
